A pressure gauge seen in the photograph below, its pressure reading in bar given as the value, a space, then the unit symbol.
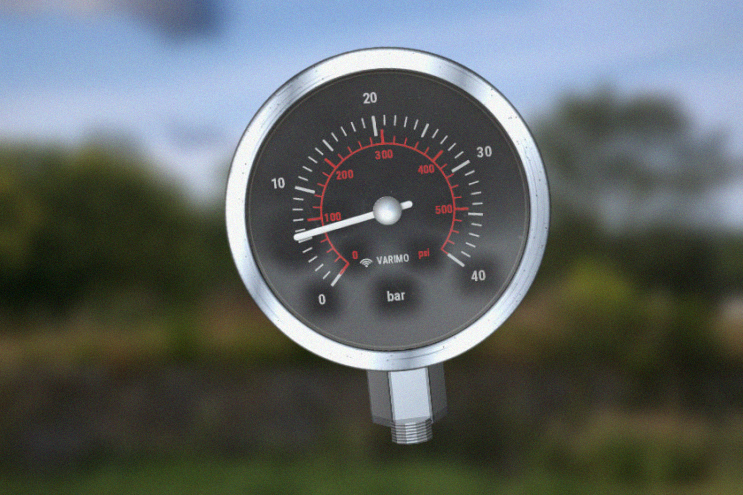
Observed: 5.5 bar
